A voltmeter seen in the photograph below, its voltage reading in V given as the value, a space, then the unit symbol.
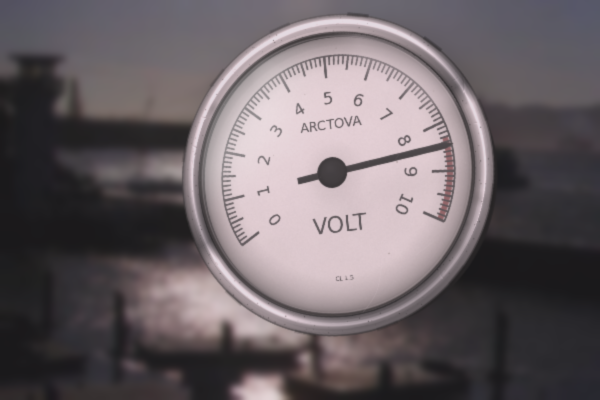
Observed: 8.5 V
